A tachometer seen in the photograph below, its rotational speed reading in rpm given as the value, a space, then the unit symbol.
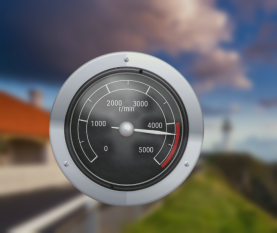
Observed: 4250 rpm
